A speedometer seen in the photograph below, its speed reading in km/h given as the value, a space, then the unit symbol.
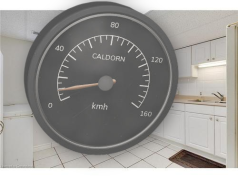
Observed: 10 km/h
